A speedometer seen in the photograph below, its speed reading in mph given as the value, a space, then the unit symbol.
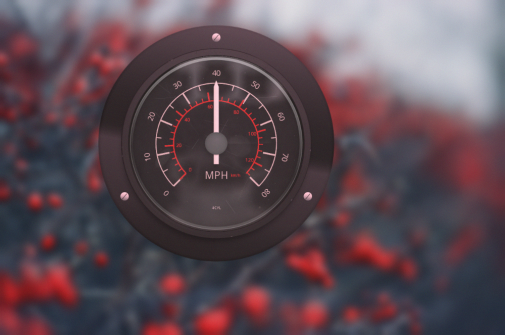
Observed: 40 mph
